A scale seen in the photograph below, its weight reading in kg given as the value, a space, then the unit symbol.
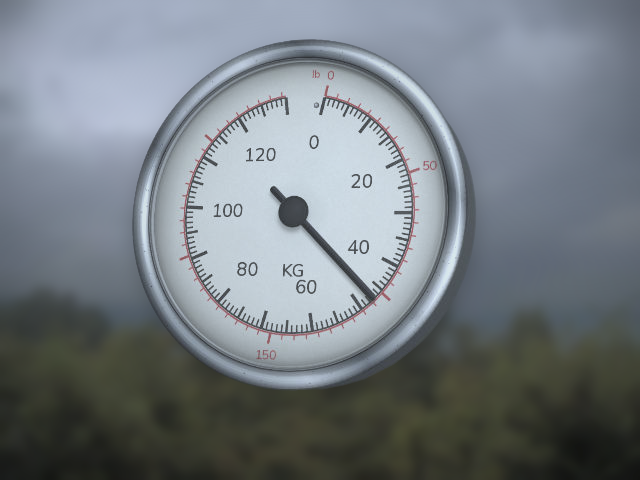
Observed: 47 kg
